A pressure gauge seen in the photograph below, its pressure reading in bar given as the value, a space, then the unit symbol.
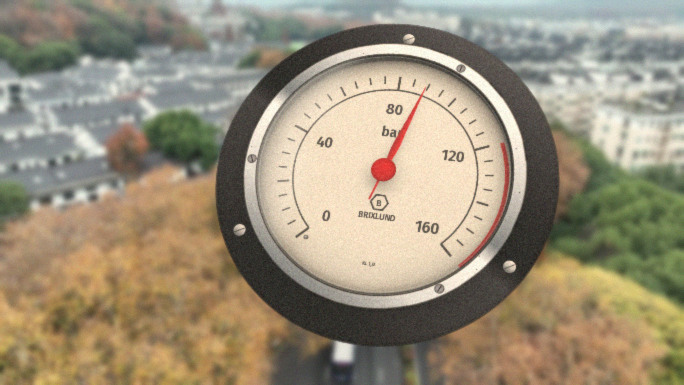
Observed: 90 bar
